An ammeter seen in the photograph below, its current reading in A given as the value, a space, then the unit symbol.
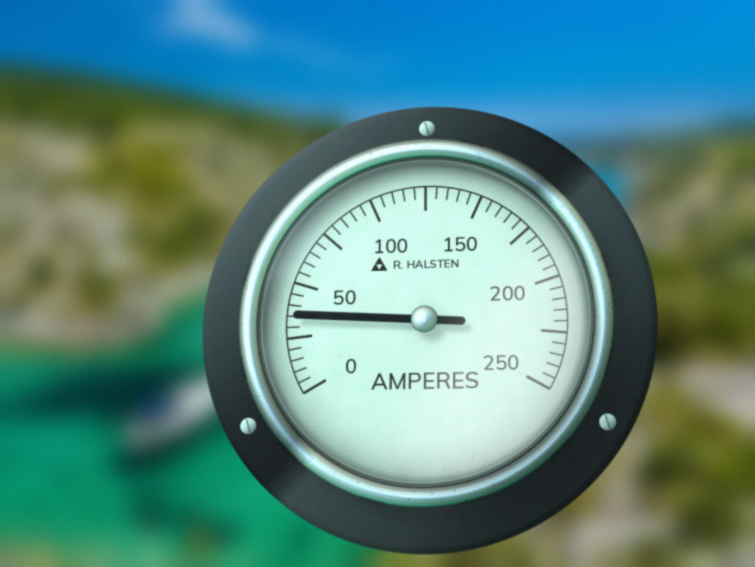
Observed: 35 A
